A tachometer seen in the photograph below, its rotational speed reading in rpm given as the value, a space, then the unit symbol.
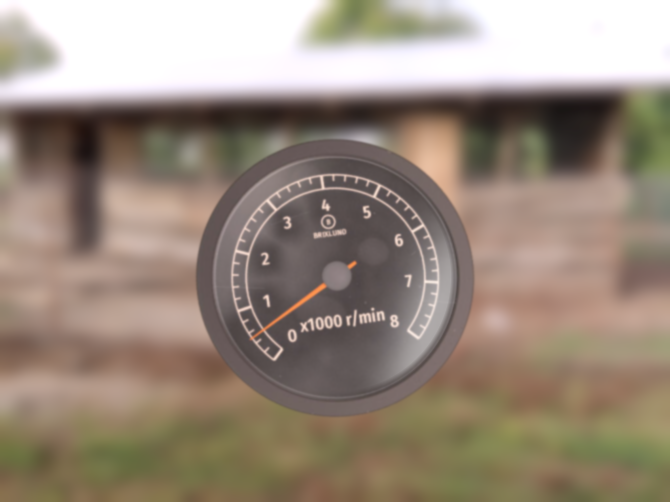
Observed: 500 rpm
